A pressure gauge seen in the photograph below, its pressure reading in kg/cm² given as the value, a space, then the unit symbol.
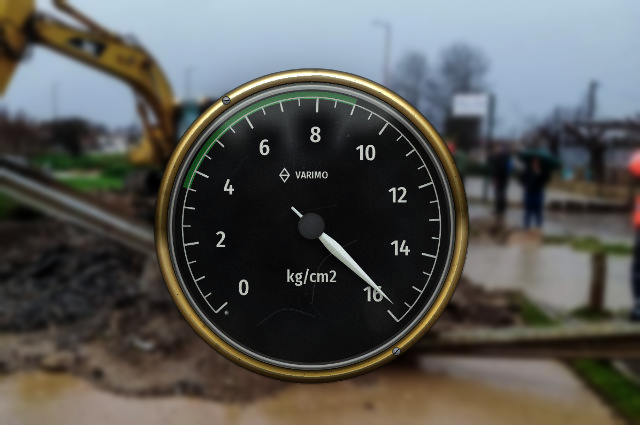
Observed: 15.75 kg/cm²
